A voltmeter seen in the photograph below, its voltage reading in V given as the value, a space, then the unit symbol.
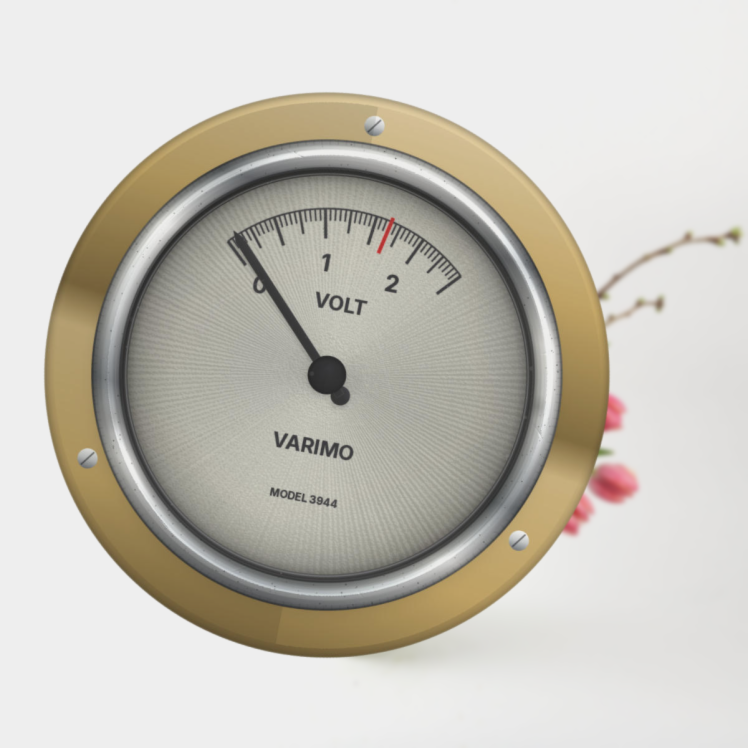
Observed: 0.1 V
